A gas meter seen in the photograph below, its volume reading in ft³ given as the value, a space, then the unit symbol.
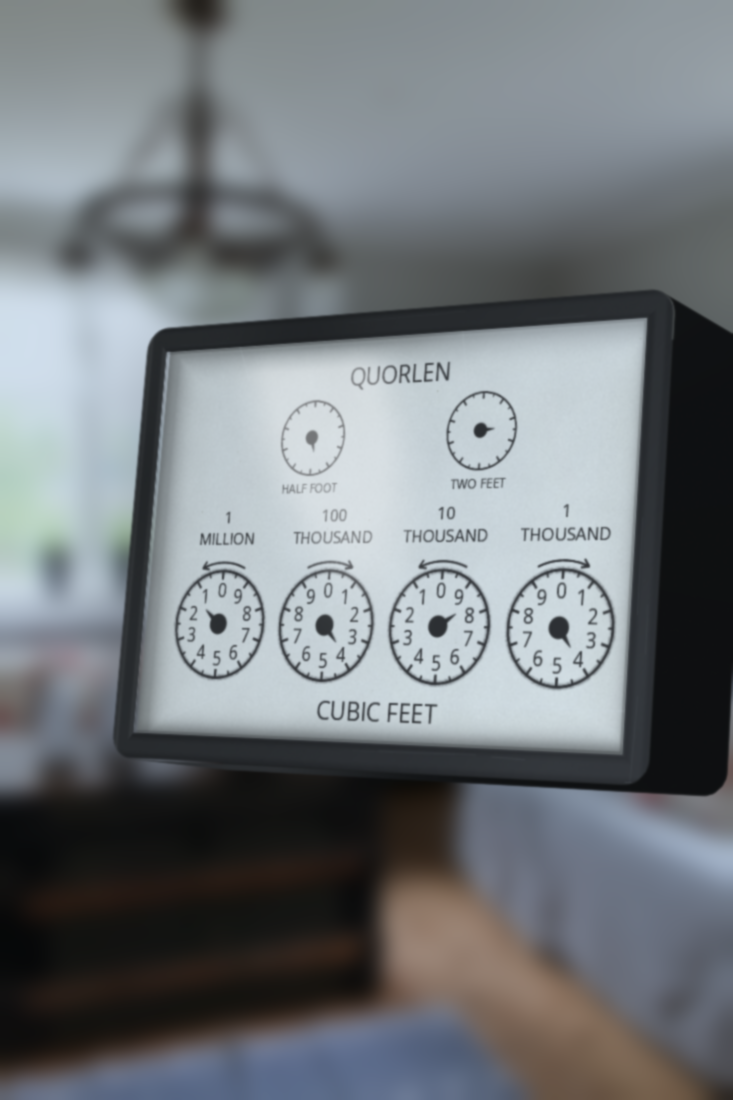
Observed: 138400 ft³
